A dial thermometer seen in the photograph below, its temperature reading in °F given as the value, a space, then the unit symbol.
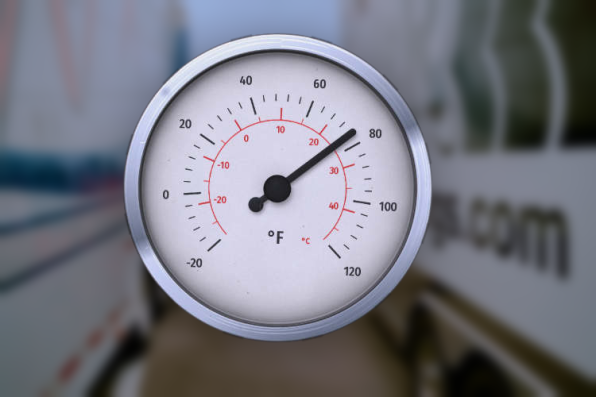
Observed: 76 °F
